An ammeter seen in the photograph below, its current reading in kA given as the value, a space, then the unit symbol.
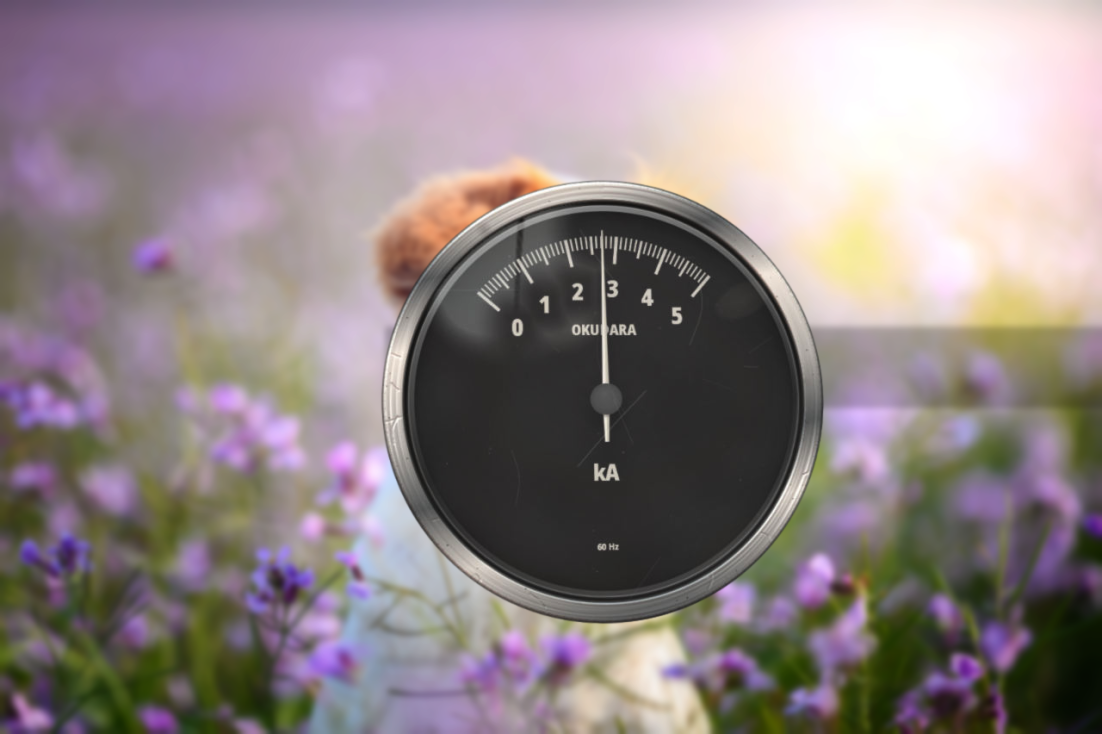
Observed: 2.7 kA
